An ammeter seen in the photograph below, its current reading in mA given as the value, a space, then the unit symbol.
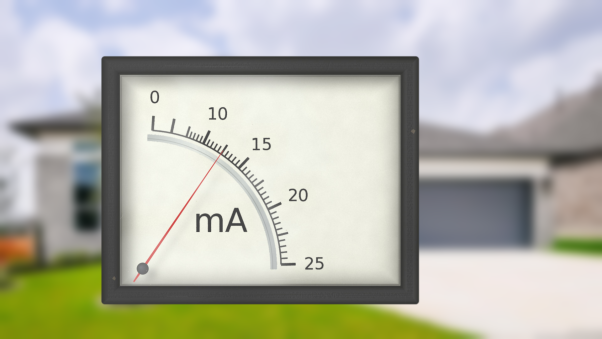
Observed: 12.5 mA
